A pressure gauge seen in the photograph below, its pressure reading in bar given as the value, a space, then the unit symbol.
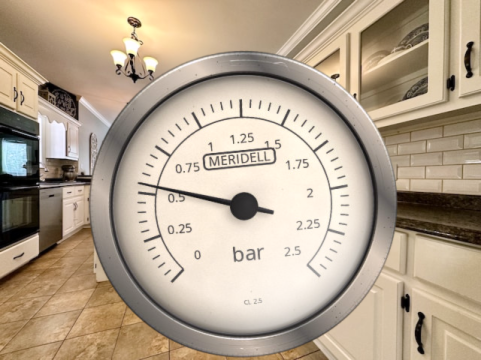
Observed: 0.55 bar
